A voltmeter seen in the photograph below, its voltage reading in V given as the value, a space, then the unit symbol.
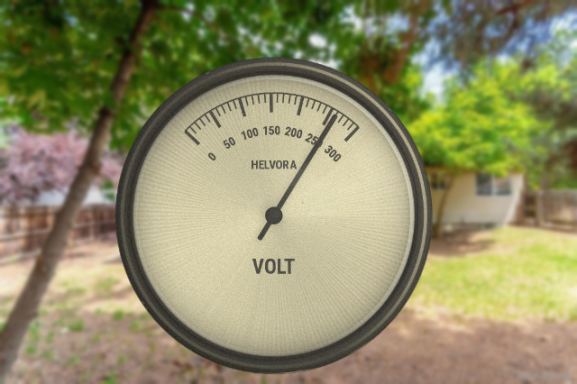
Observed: 260 V
